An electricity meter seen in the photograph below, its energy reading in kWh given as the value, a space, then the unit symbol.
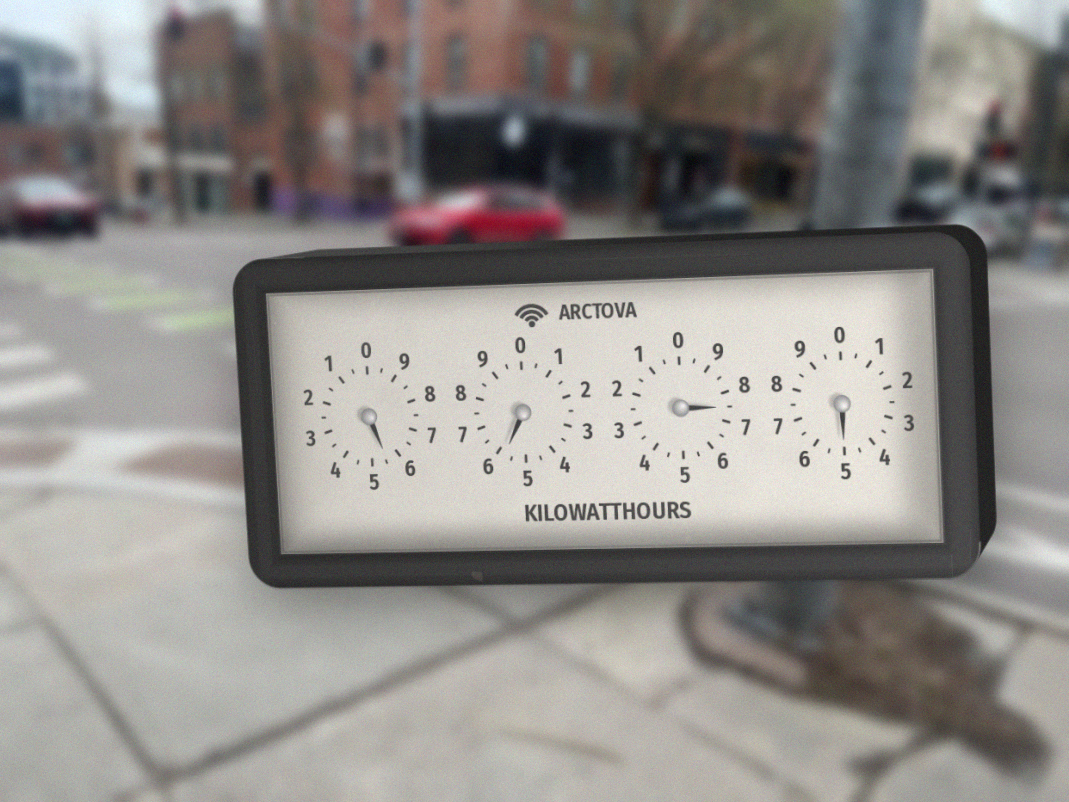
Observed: 5575 kWh
